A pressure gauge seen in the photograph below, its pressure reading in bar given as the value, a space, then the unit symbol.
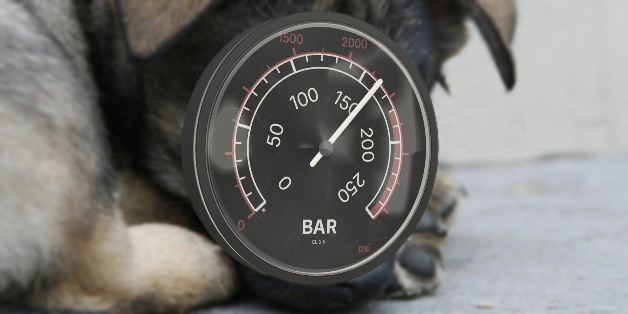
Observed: 160 bar
